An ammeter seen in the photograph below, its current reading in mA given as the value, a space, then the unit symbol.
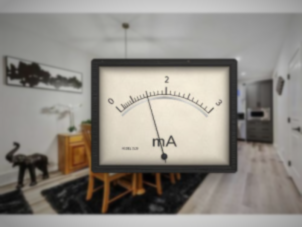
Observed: 1.5 mA
